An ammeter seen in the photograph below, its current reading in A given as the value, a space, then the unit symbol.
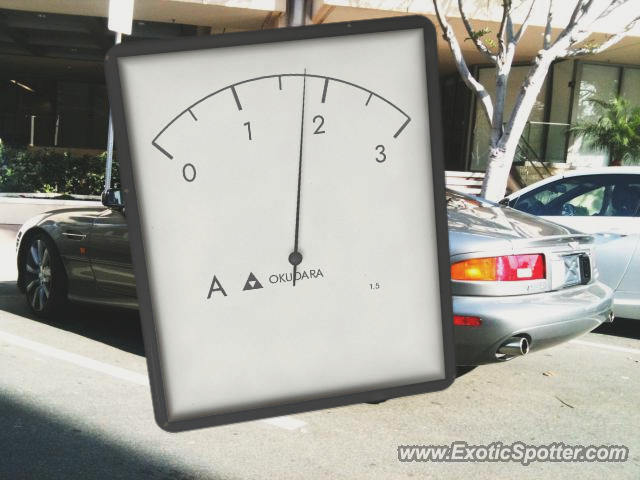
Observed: 1.75 A
